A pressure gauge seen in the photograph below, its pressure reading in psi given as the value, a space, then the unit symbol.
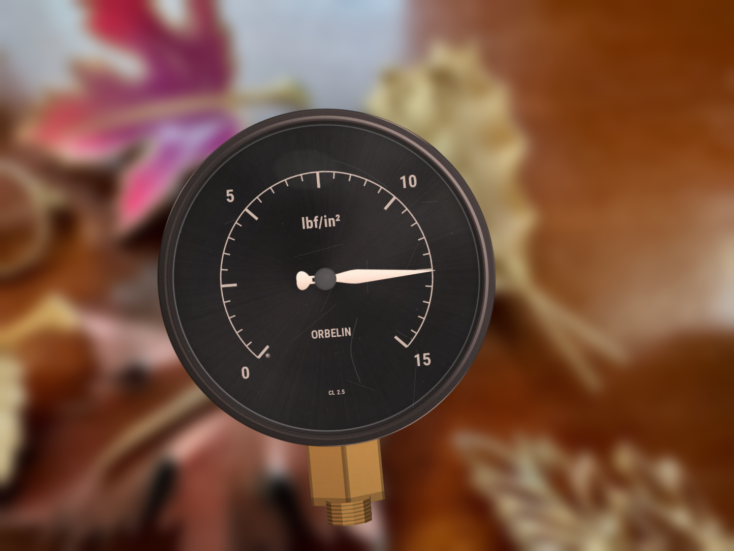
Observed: 12.5 psi
